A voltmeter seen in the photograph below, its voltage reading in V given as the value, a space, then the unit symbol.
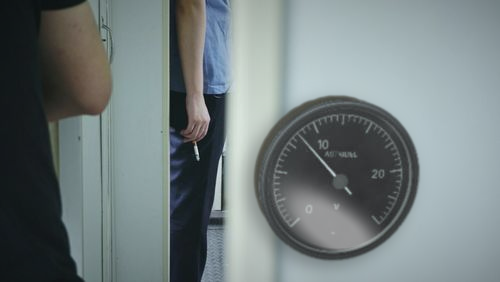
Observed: 8.5 V
